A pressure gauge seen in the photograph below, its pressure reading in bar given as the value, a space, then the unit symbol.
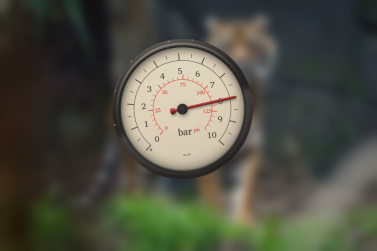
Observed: 8 bar
